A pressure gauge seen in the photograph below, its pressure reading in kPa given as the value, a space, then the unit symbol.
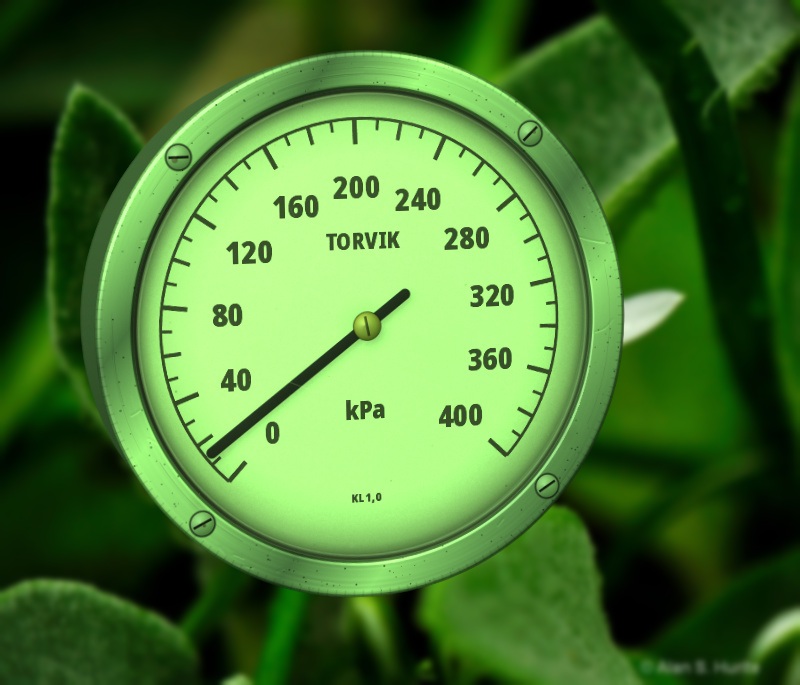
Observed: 15 kPa
